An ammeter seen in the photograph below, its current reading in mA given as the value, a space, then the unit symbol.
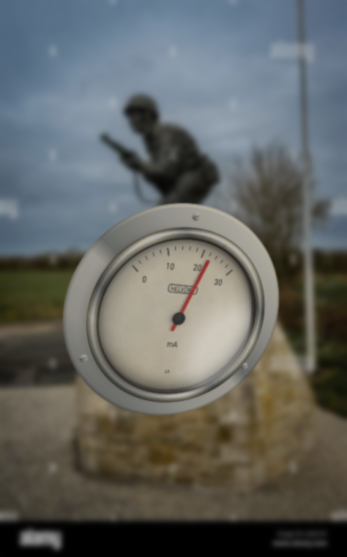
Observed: 22 mA
